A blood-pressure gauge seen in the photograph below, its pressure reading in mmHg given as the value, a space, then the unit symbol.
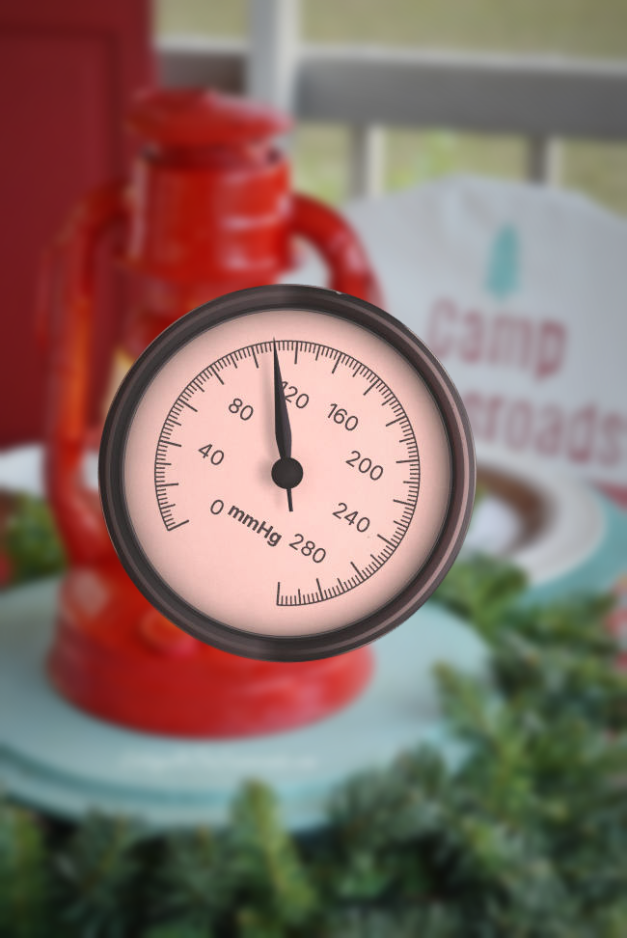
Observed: 110 mmHg
